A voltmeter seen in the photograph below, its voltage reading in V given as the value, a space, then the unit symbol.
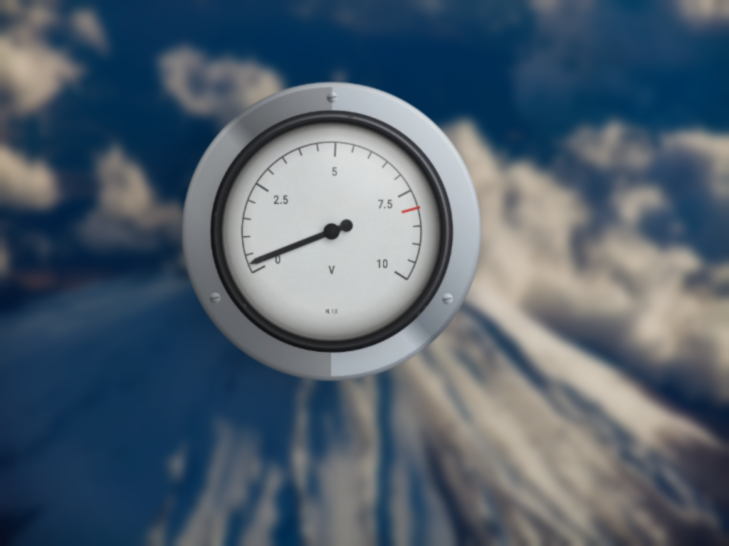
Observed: 0.25 V
